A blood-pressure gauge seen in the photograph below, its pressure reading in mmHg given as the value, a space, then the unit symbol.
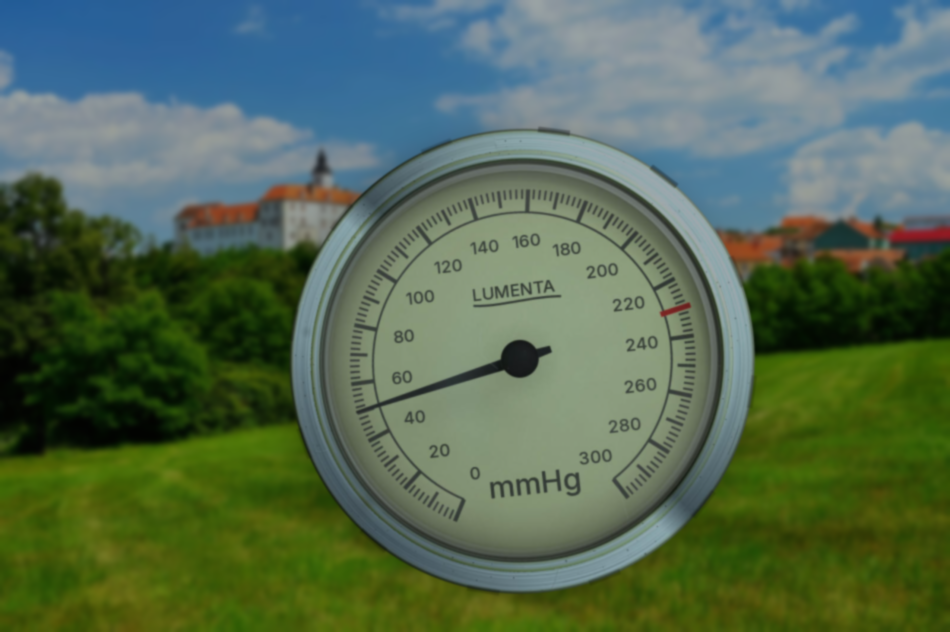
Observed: 50 mmHg
